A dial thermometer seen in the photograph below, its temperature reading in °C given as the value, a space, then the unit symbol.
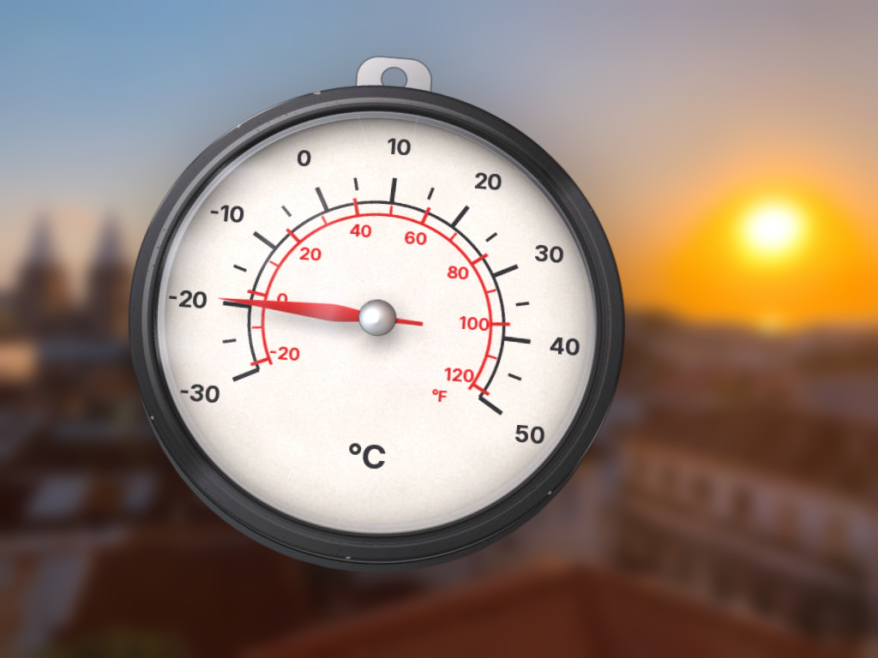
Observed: -20 °C
